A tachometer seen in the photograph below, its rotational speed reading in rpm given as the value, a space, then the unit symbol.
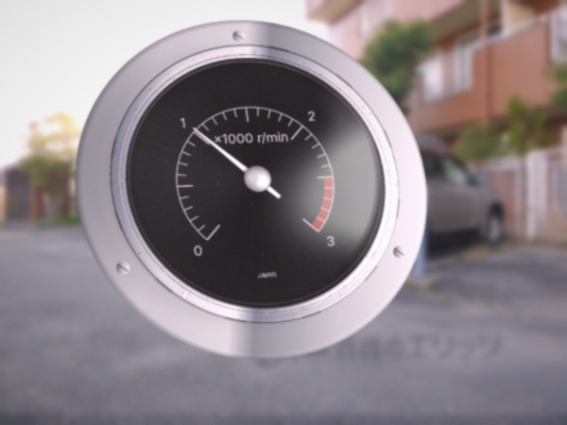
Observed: 1000 rpm
